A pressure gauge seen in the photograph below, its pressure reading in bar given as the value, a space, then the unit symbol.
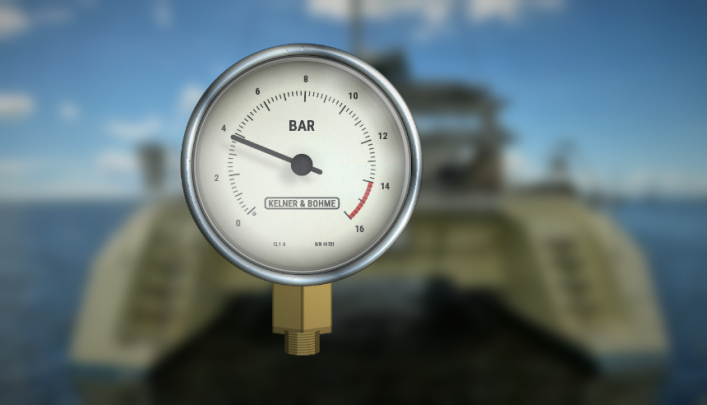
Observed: 3.8 bar
